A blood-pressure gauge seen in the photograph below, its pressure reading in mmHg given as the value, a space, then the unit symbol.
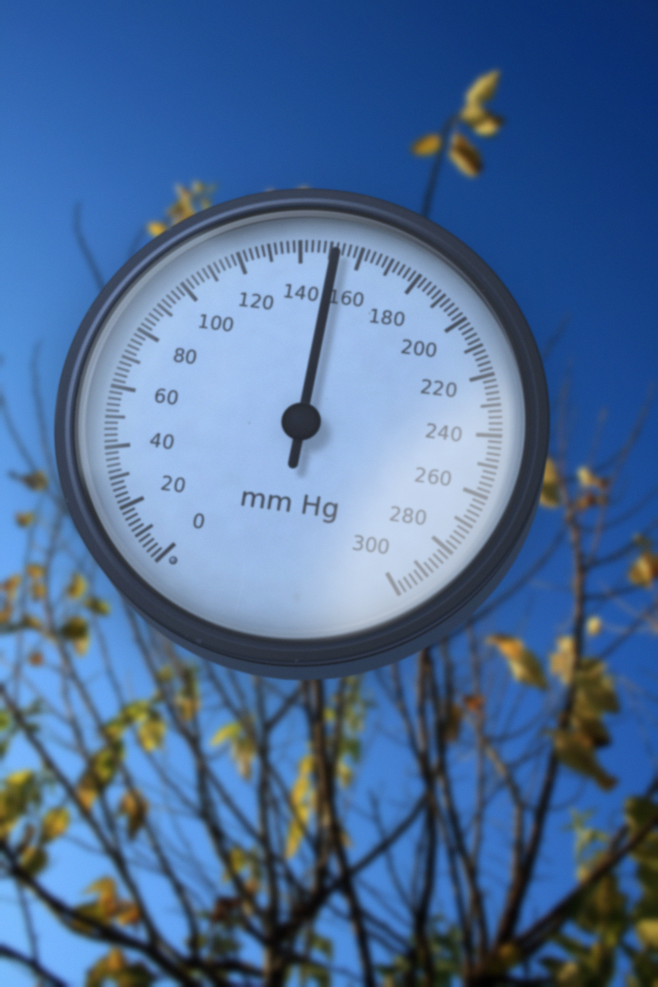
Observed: 152 mmHg
